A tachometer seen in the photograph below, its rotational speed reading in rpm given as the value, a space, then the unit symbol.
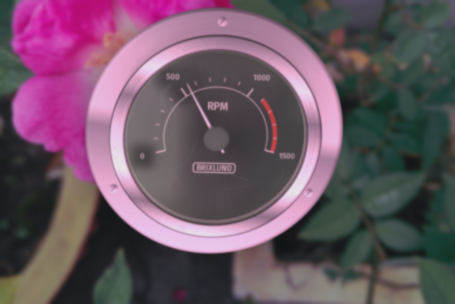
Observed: 550 rpm
